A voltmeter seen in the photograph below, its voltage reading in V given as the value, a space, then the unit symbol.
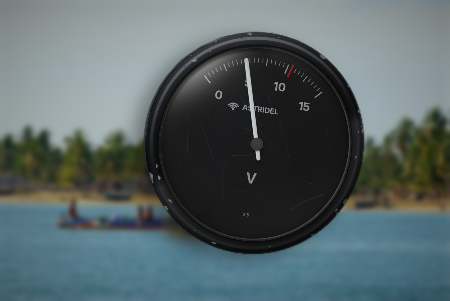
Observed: 5 V
